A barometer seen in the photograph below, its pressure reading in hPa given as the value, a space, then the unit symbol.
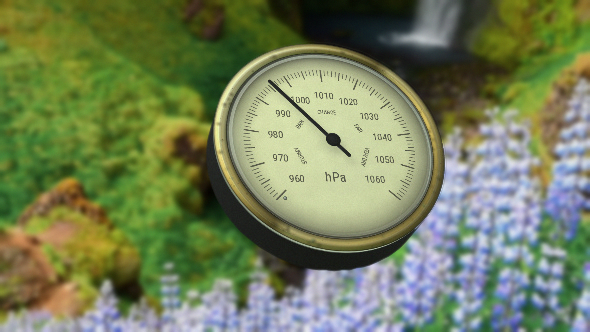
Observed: 995 hPa
